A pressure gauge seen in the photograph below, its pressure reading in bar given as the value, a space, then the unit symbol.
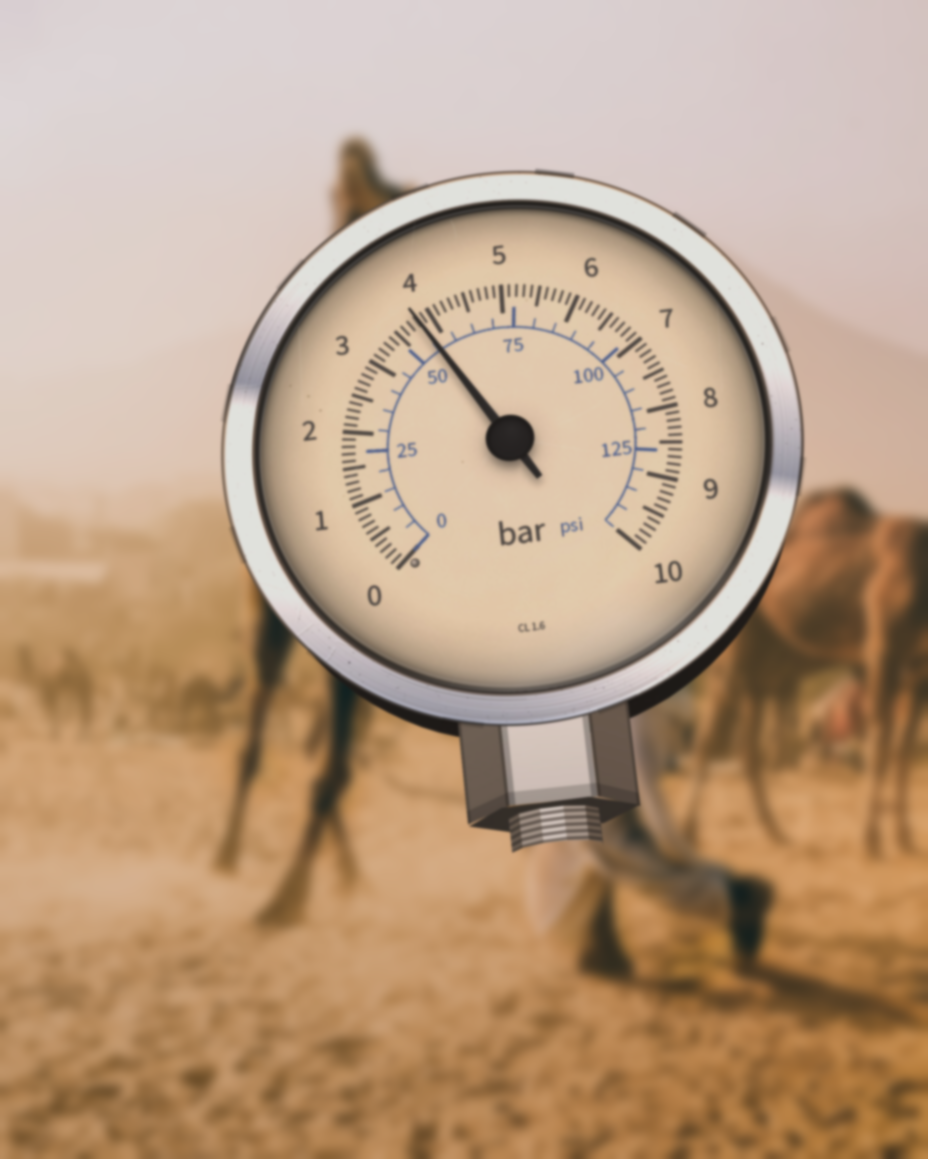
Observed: 3.8 bar
